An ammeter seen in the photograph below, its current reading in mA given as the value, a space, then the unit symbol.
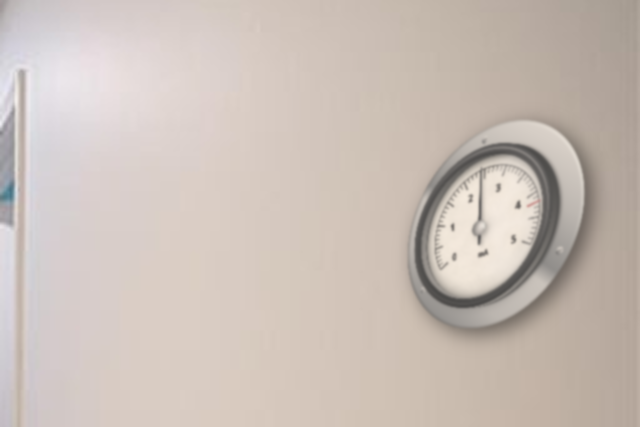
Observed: 2.5 mA
